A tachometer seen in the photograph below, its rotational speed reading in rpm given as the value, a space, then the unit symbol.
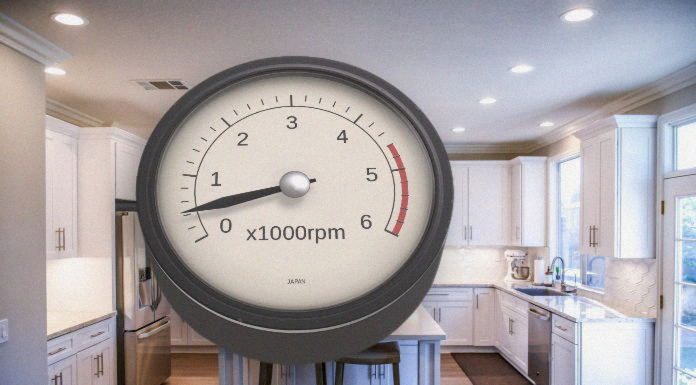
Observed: 400 rpm
